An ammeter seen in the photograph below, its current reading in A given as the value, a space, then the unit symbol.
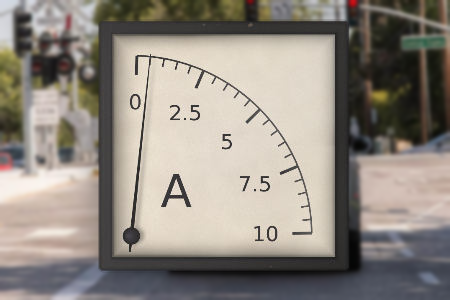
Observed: 0.5 A
